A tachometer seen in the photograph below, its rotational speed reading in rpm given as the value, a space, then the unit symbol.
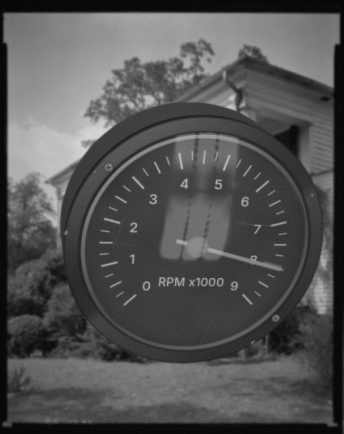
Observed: 8000 rpm
